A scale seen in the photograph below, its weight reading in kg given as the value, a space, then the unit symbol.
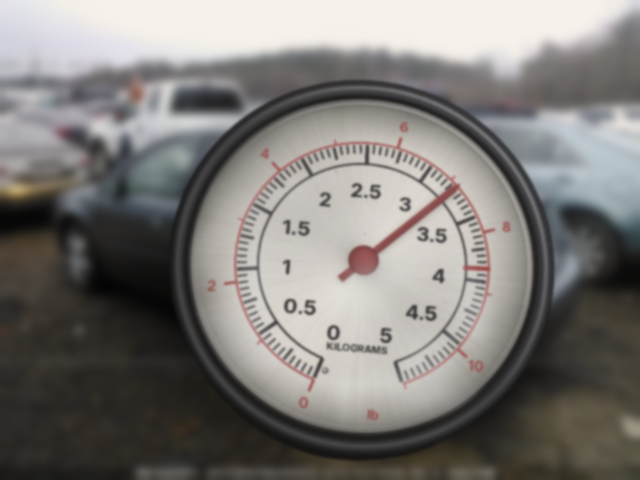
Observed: 3.25 kg
